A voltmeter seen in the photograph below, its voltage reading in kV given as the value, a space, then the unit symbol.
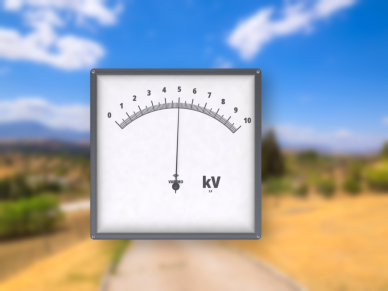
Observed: 5 kV
